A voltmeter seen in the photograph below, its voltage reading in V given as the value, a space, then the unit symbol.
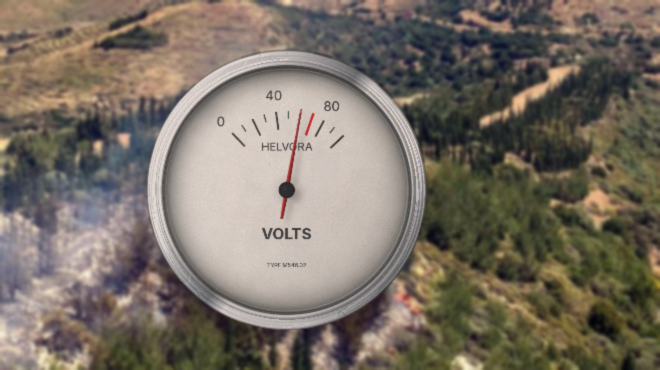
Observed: 60 V
